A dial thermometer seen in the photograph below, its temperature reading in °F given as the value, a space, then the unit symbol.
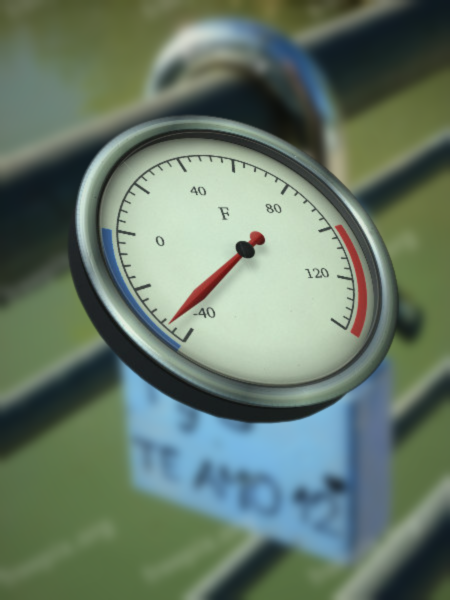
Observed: -34 °F
